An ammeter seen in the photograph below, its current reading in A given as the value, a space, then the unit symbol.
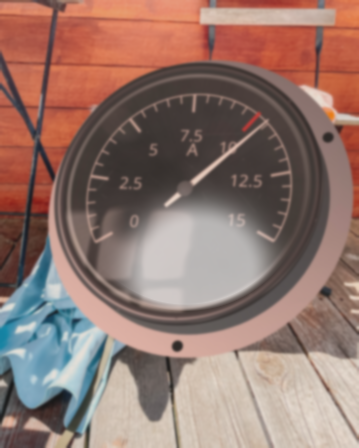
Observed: 10.5 A
